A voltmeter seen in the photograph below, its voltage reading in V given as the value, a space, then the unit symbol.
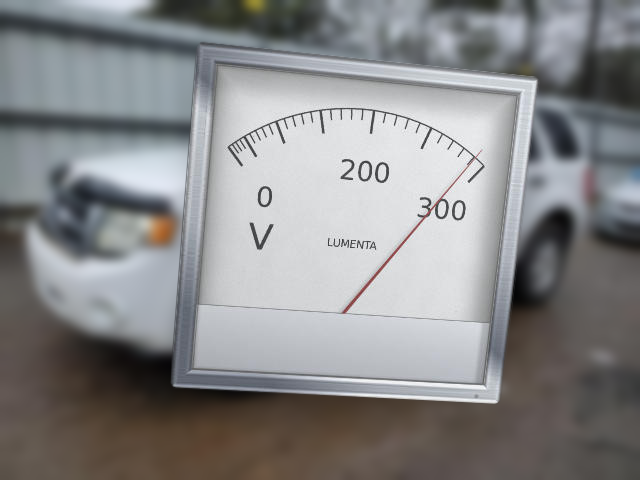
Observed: 290 V
